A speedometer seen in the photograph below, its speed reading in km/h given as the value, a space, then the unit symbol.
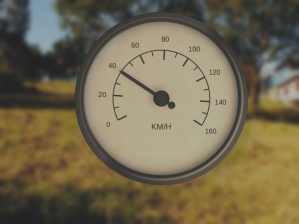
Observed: 40 km/h
